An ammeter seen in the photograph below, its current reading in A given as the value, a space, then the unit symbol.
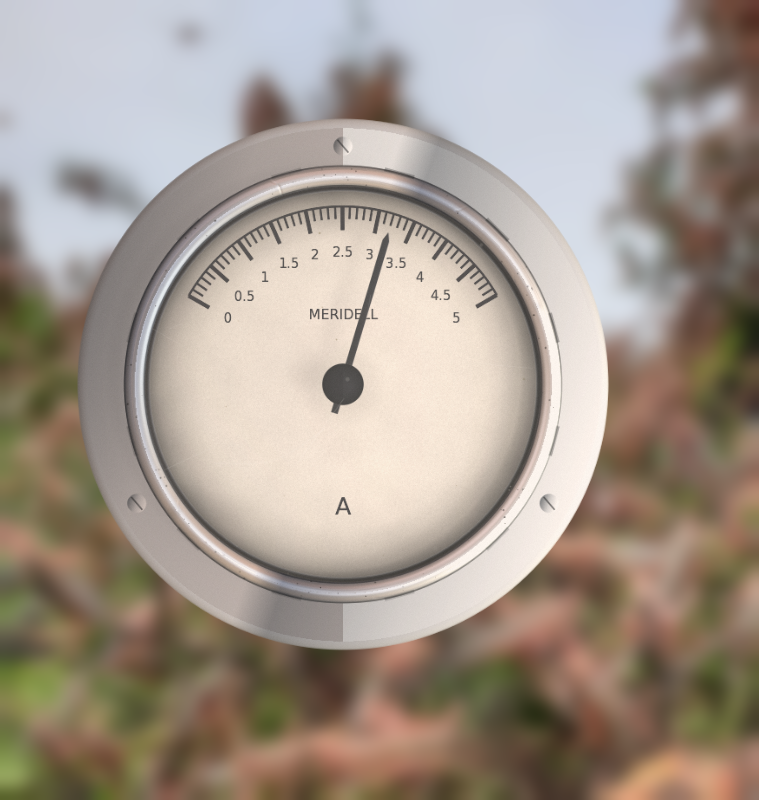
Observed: 3.2 A
